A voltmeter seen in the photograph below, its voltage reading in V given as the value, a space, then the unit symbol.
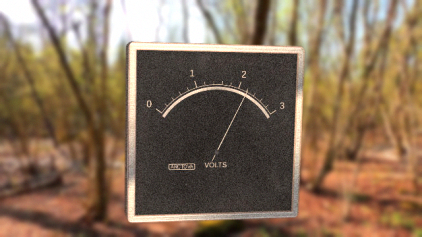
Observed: 2.2 V
